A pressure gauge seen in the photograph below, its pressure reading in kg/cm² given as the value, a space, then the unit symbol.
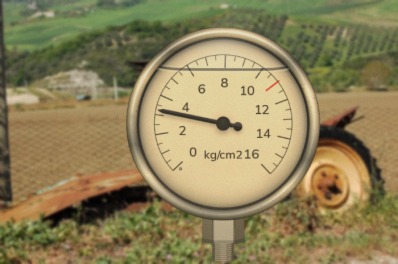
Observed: 3.25 kg/cm²
